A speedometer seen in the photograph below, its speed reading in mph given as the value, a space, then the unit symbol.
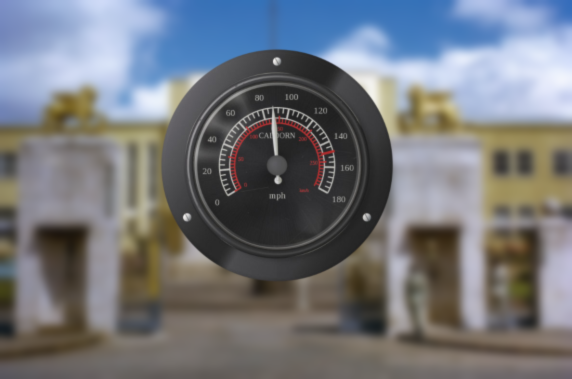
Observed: 88 mph
